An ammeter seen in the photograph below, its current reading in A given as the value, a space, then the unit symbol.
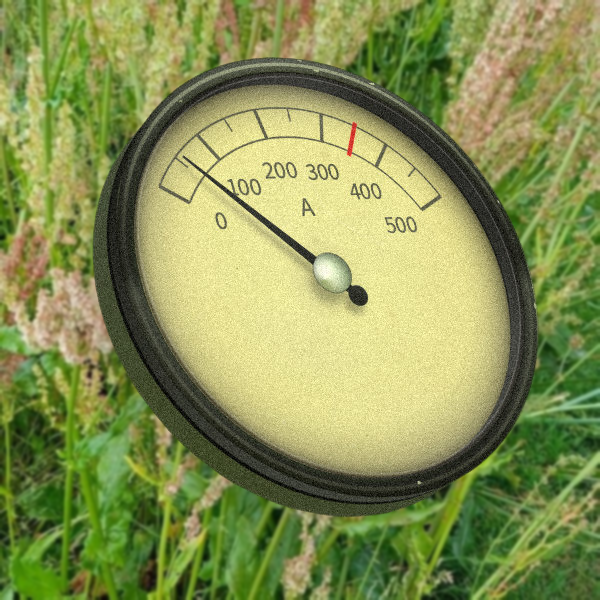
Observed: 50 A
